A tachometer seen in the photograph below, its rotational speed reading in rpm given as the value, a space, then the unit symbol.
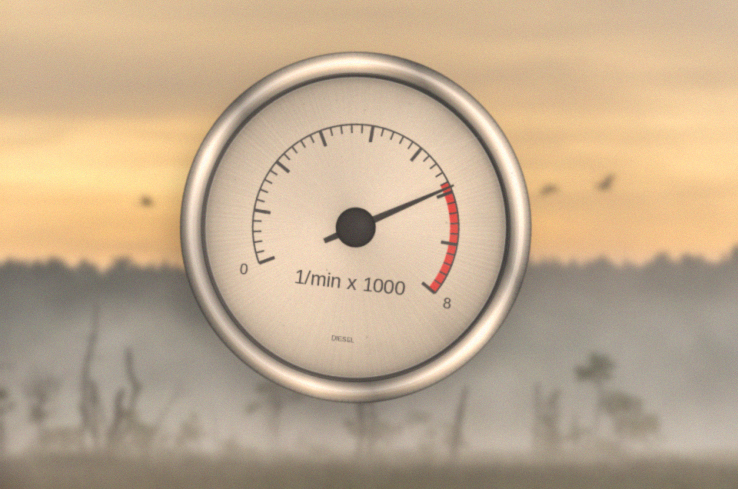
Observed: 5900 rpm
